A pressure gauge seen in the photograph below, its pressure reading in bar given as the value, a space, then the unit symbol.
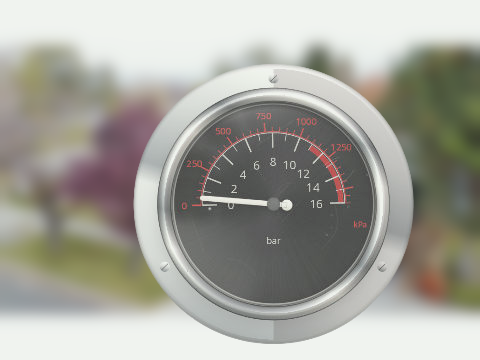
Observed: 0.5 bar
